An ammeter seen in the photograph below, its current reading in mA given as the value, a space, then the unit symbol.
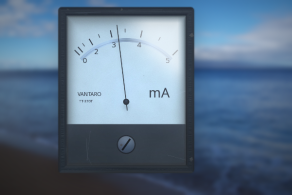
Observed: 3.25 mA
